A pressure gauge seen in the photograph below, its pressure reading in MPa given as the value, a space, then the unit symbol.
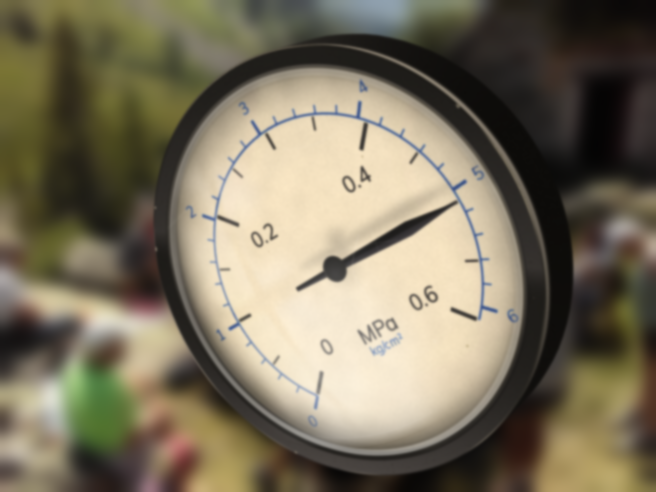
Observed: 0.5 MPa
